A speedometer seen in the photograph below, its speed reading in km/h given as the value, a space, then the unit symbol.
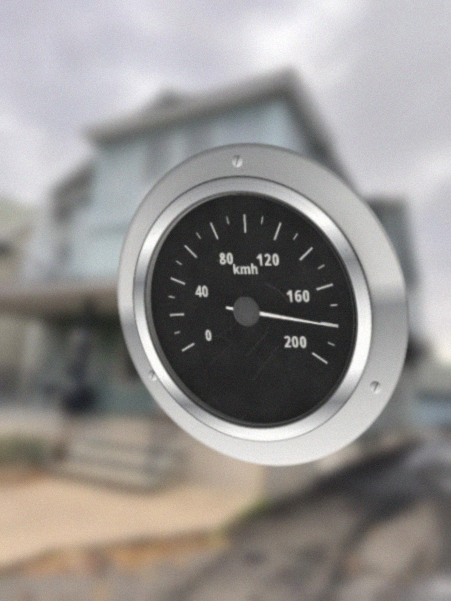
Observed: 180 km/h
